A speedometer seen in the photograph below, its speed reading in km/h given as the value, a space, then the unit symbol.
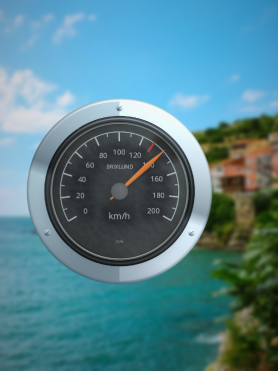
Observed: 140 km/h
